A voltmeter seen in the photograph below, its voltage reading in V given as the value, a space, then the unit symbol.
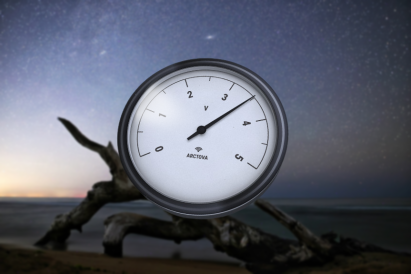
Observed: 3.5 V
